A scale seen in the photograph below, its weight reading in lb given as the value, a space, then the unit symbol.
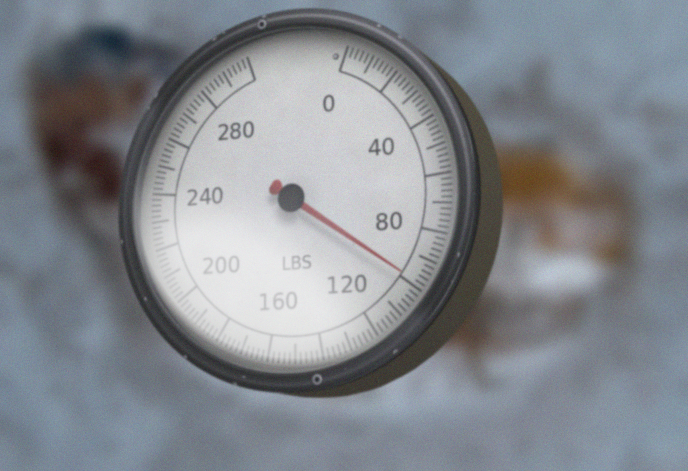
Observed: 98 lb
